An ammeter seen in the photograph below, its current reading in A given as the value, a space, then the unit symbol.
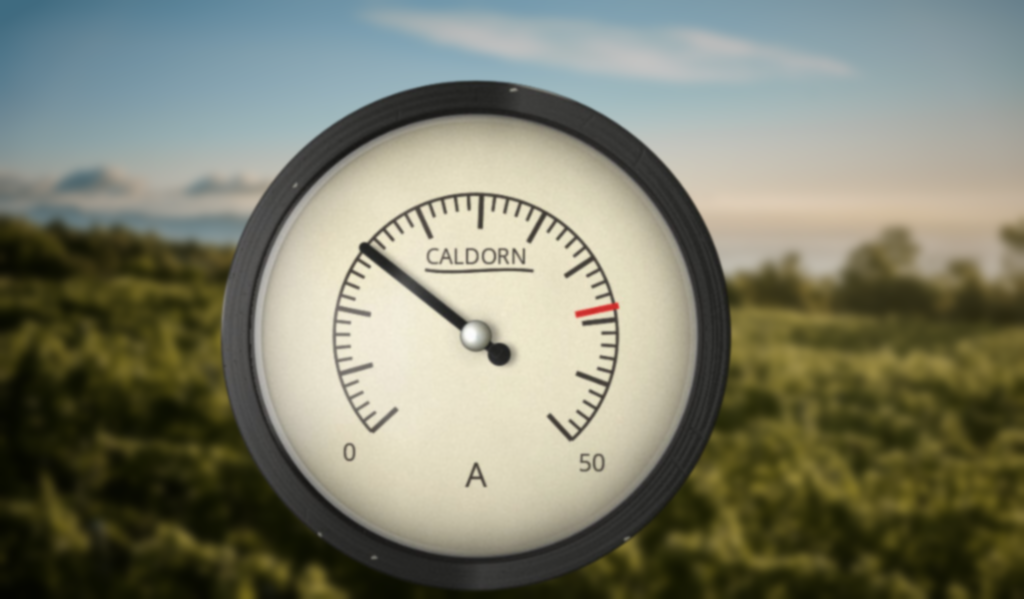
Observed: 15 A
